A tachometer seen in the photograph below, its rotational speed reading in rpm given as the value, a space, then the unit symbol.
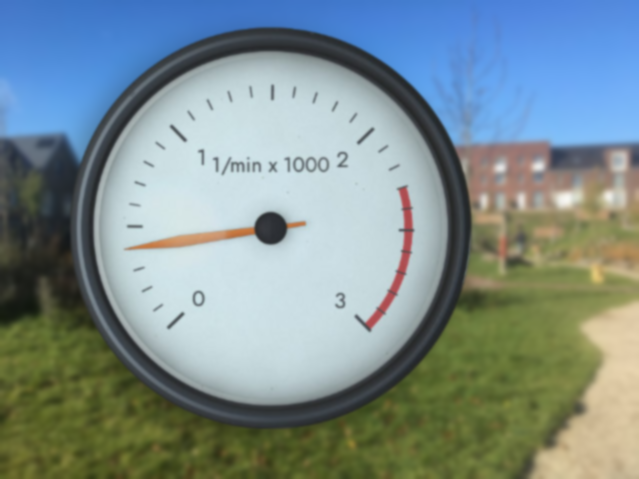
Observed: 400 rpm
